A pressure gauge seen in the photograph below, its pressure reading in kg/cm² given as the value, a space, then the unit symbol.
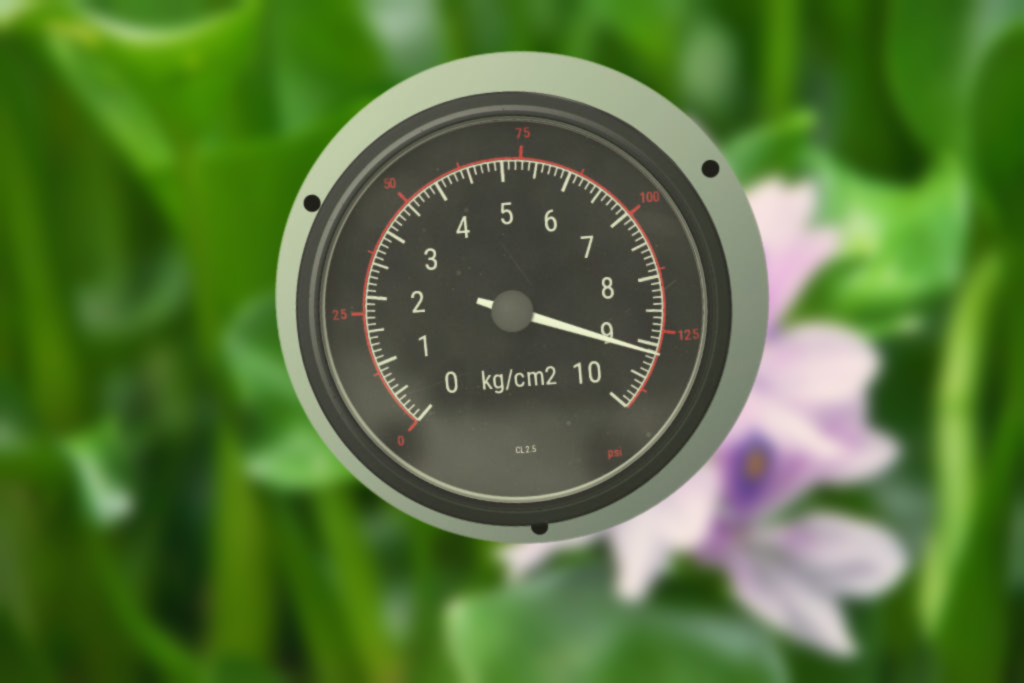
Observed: 9.1 kg/cm²
